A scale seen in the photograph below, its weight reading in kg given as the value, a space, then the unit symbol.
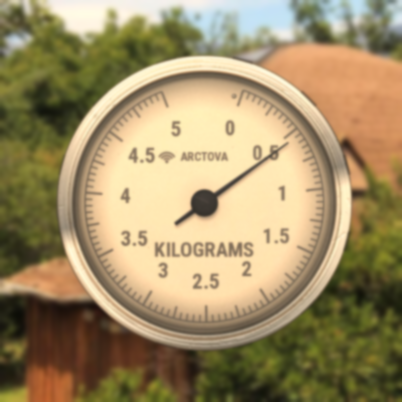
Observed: 0.55 kg
